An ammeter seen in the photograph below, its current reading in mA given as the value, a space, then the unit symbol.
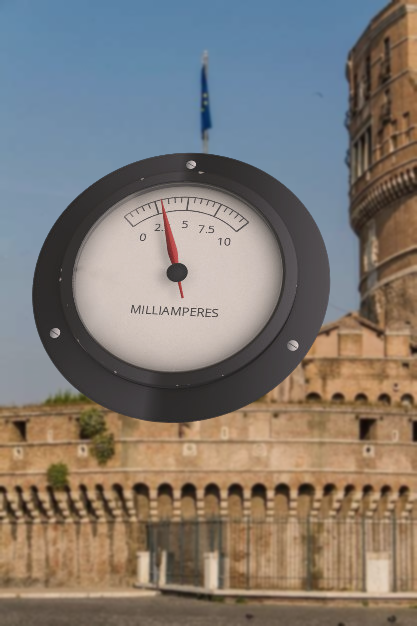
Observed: 3 mA
